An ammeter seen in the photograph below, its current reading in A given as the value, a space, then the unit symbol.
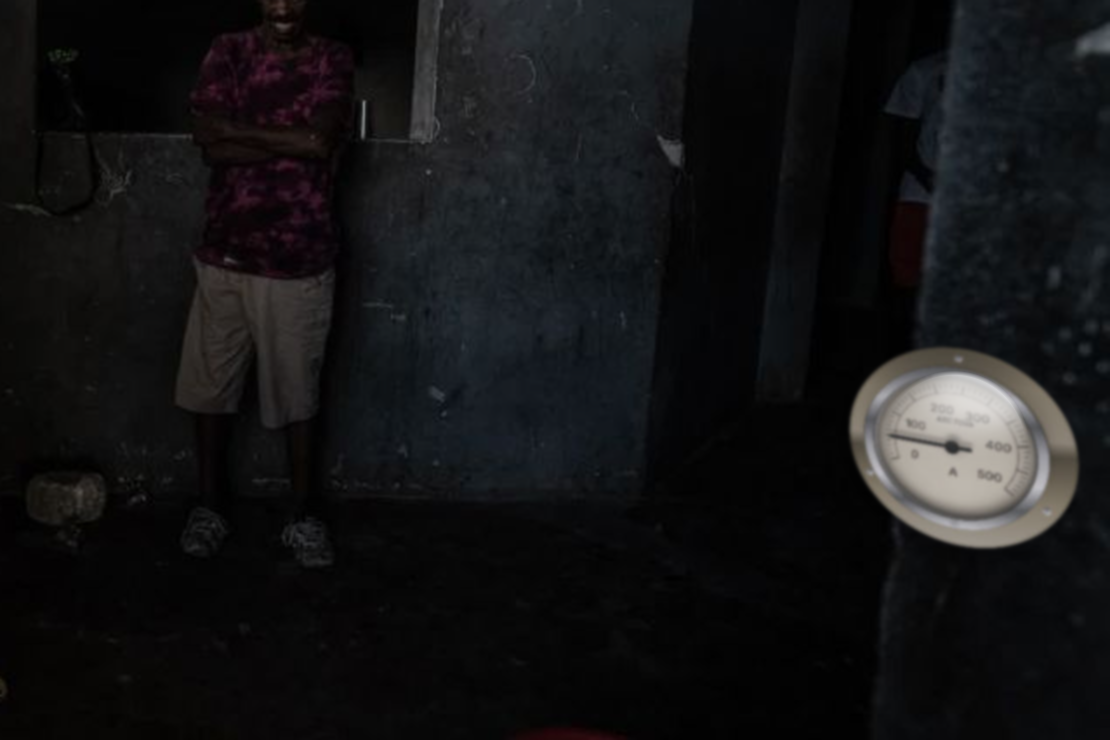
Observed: 50 A
